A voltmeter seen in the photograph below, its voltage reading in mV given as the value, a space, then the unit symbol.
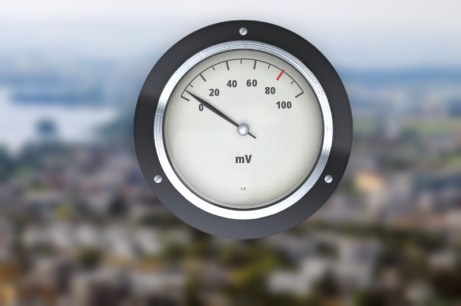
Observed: 5 mV
